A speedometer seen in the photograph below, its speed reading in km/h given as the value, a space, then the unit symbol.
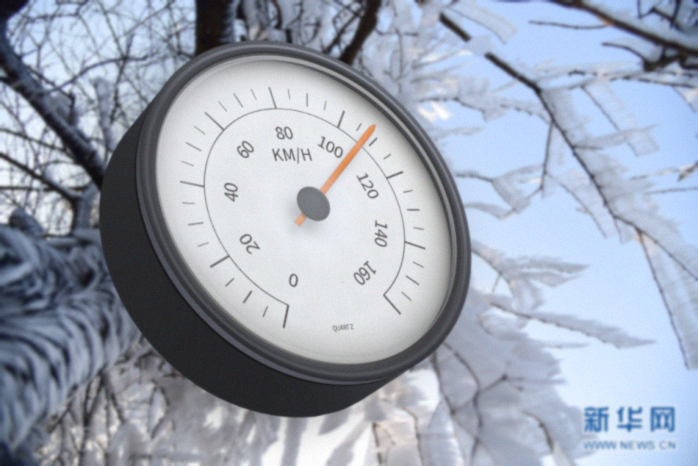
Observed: 107.5 km/h
